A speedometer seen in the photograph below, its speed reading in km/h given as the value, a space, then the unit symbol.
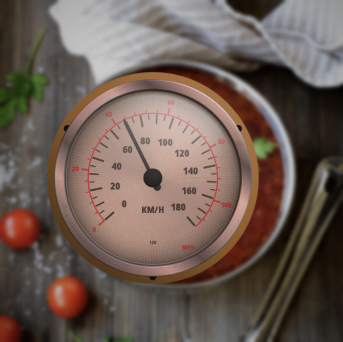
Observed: 70 km/h
